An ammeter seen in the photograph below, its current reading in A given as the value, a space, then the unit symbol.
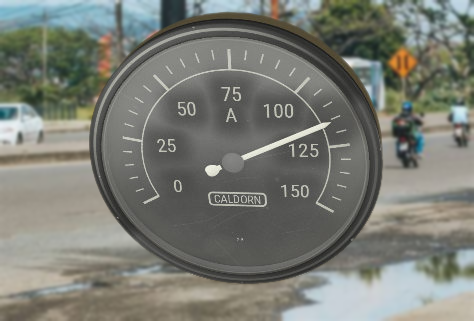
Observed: 115 A
